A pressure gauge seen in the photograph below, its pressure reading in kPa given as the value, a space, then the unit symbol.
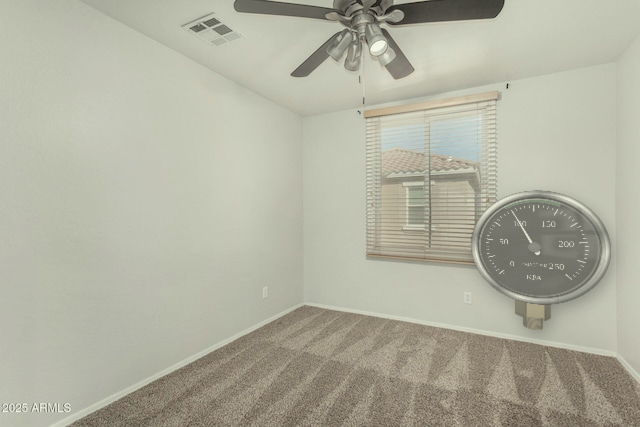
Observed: 100 kPa
